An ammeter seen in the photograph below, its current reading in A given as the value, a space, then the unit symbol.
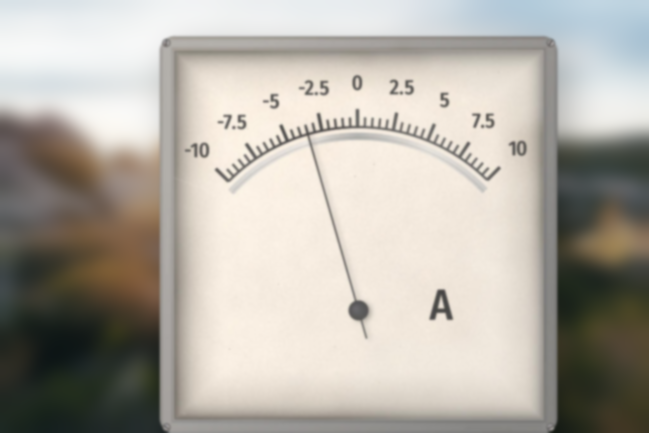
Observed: -3.5 A
